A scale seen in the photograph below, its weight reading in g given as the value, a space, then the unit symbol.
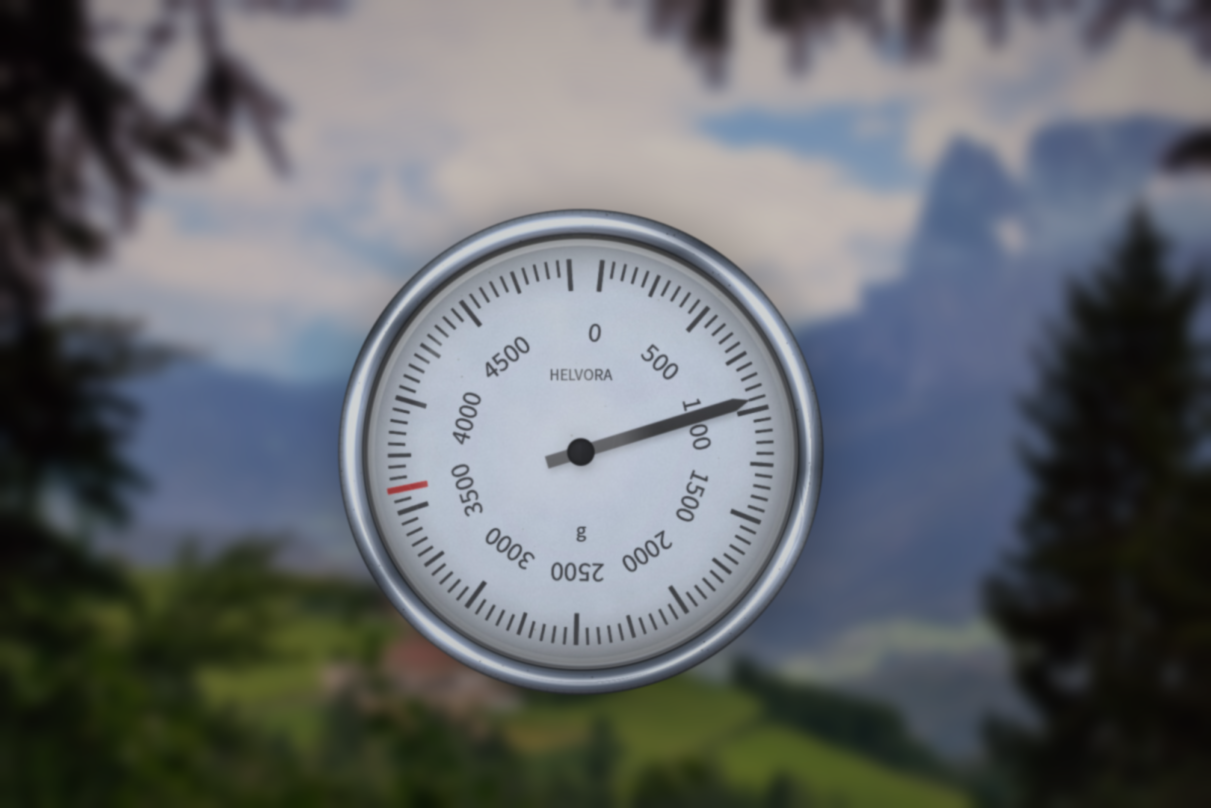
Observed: 950 g
